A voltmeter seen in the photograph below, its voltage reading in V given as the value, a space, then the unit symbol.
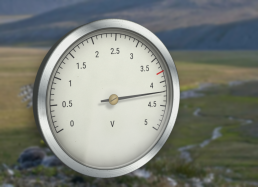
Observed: 4.2 V
